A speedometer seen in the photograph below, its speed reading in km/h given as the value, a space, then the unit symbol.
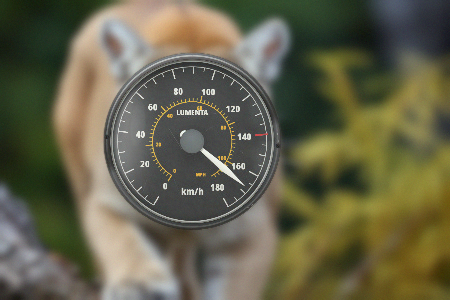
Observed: 167.5 km/h
